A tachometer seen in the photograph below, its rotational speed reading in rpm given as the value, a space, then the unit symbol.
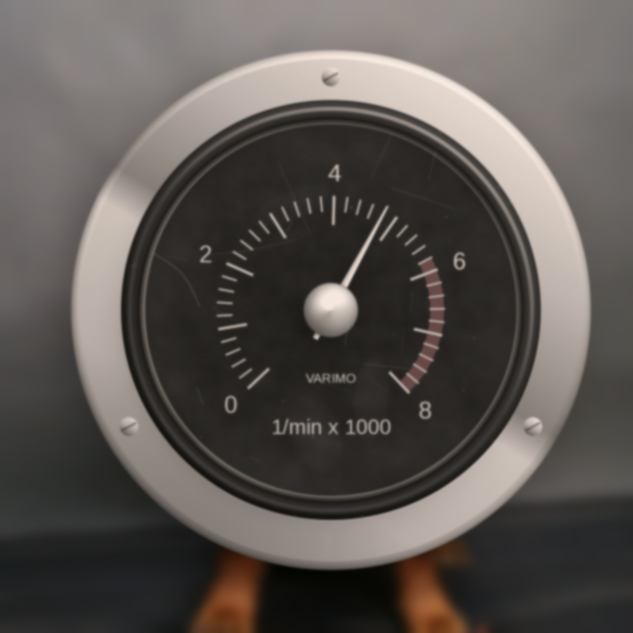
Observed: 4800 rpm
